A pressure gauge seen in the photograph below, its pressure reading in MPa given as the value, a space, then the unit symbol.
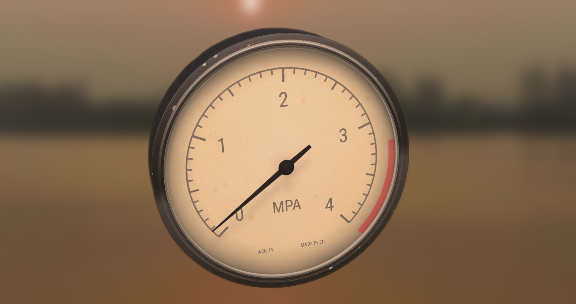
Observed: 0.1 MPa
